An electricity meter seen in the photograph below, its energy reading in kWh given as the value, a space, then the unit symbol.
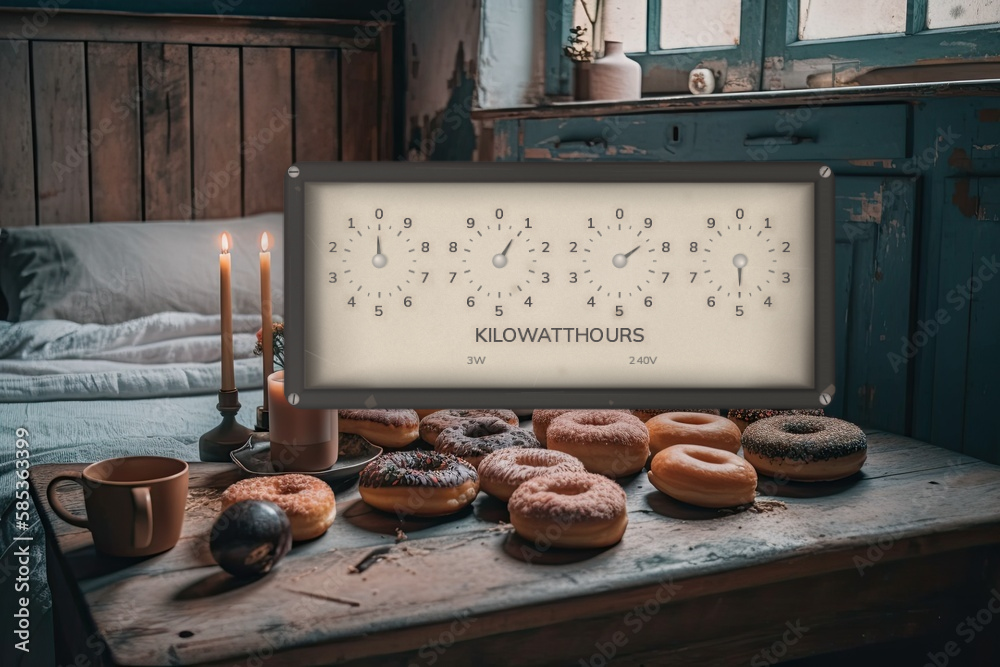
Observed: 85 kWh
